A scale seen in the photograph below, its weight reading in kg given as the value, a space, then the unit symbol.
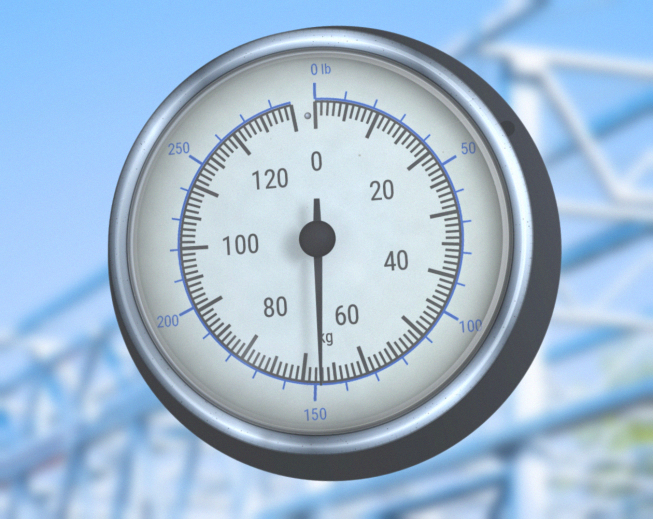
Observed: 67 kg
